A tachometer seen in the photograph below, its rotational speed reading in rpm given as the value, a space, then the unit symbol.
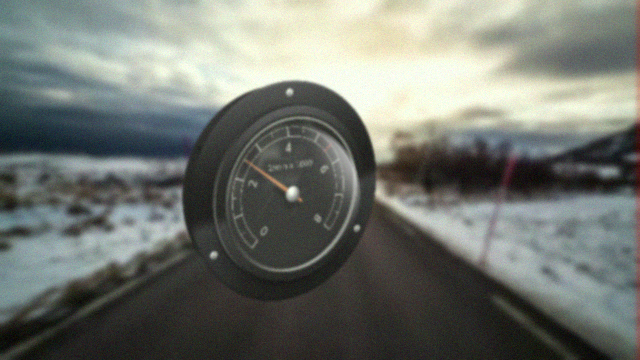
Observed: 2500 rpm
